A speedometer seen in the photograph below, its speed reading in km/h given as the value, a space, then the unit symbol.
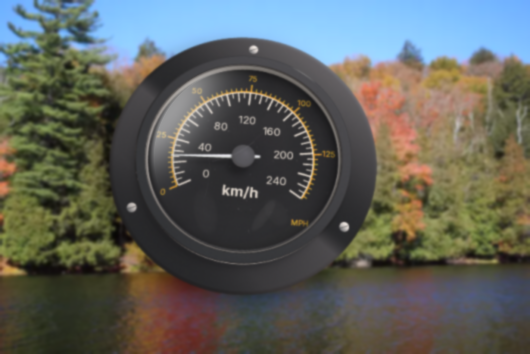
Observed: 25 km/h
